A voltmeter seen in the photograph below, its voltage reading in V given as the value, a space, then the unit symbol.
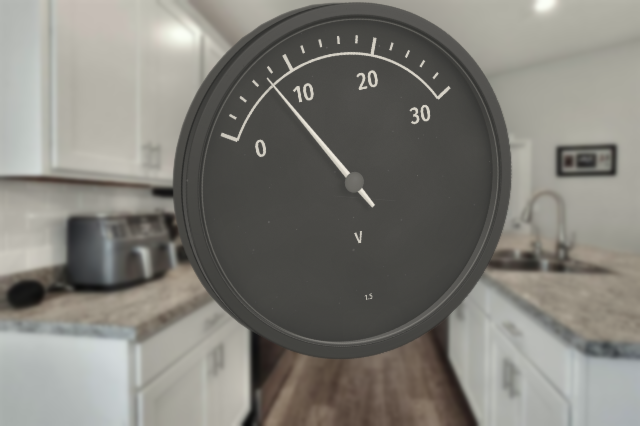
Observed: 7 V
